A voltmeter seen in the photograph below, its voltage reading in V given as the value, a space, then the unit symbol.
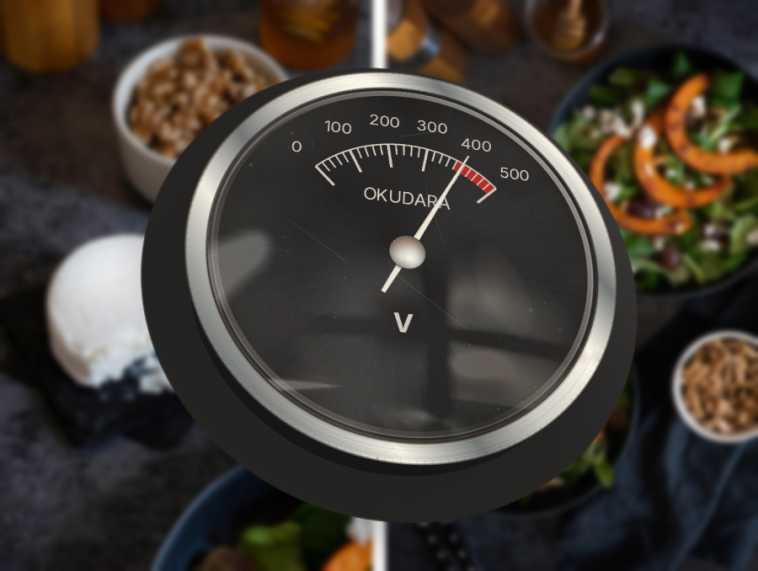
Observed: 400 V
